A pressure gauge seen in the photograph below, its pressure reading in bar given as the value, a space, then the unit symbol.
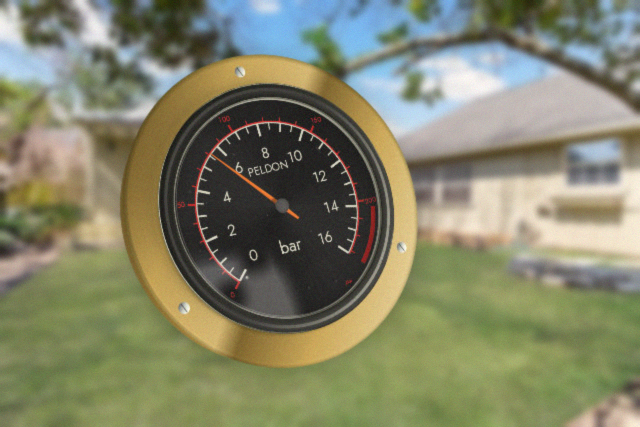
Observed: 5.5 bar
